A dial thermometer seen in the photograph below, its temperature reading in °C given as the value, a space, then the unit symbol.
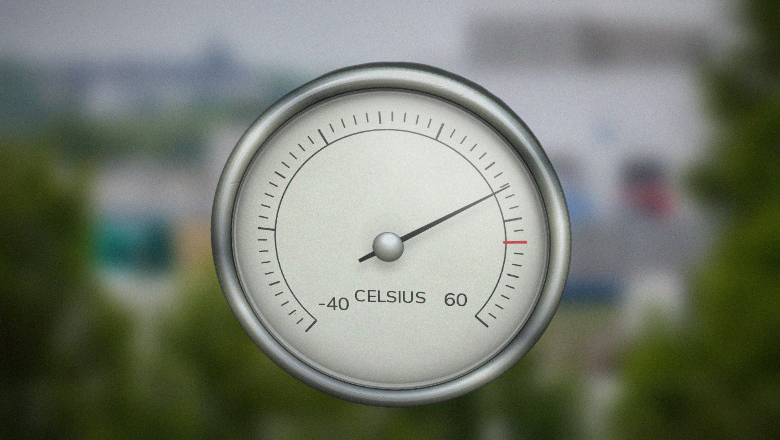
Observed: 34 °C
